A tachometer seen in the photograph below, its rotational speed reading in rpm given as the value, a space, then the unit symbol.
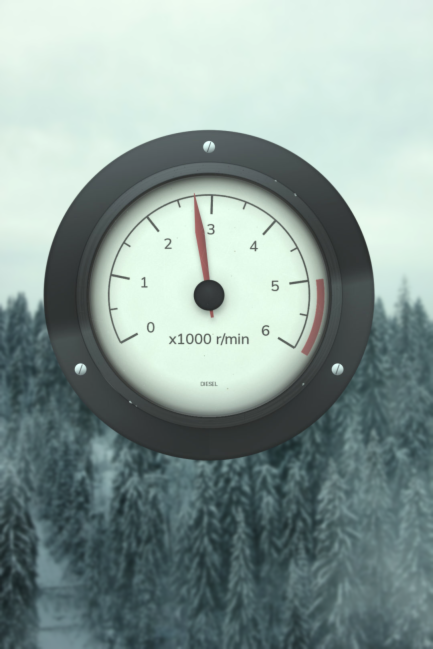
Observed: 2750 rpm
